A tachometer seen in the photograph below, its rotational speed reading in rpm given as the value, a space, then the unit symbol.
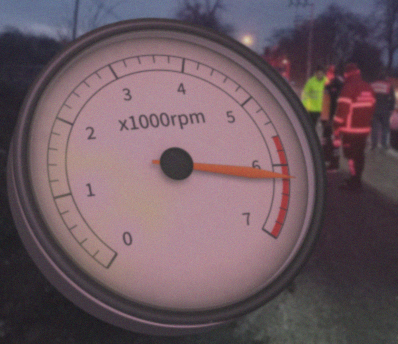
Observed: 6200 rpm
